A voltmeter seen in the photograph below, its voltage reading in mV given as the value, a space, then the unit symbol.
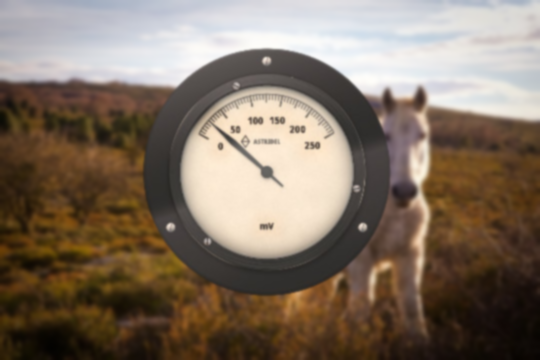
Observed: 25 mV
